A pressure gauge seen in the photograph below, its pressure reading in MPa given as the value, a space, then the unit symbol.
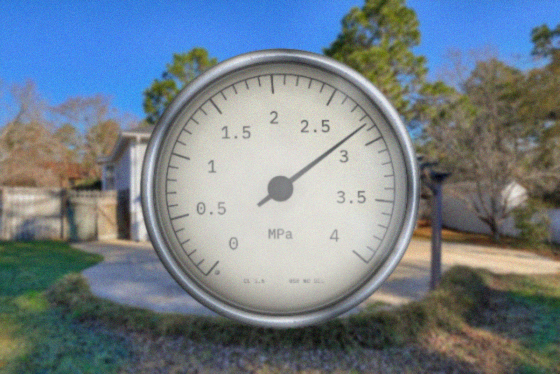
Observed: 2.85 MPa
